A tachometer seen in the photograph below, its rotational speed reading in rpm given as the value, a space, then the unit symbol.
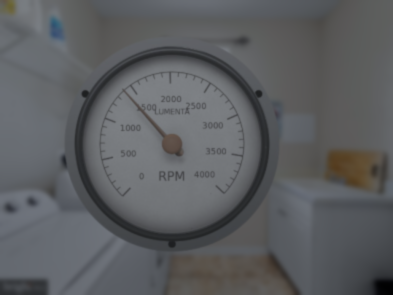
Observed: 1400 rpm
